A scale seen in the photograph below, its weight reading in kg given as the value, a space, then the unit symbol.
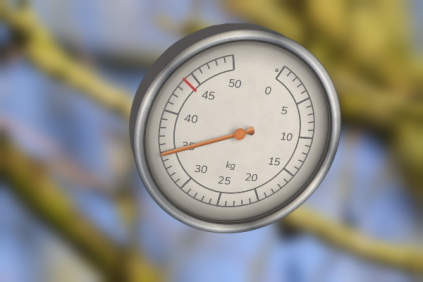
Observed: 35 kg
